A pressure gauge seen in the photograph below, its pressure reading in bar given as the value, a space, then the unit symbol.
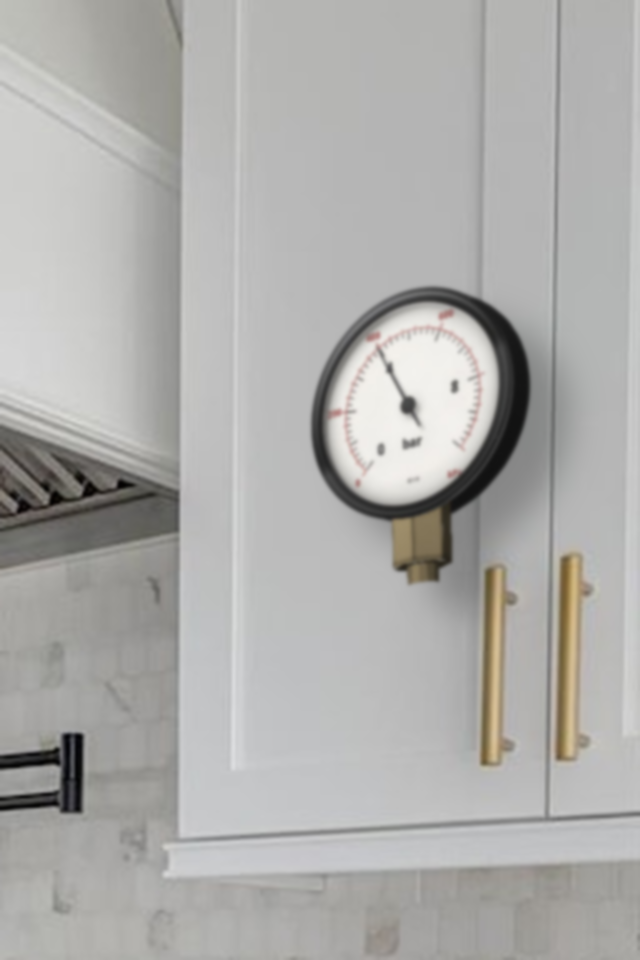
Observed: 4 bar
